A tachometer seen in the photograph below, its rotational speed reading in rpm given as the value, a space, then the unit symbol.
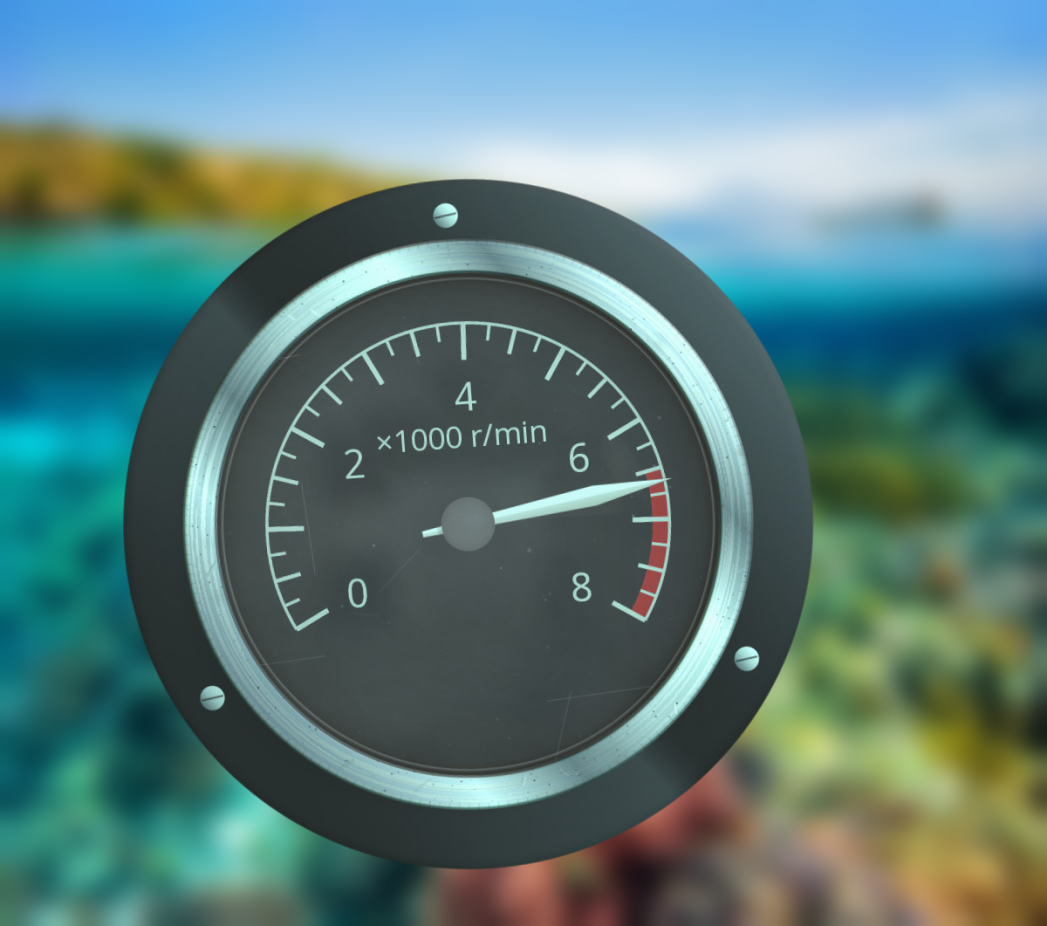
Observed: 6625 rpm
